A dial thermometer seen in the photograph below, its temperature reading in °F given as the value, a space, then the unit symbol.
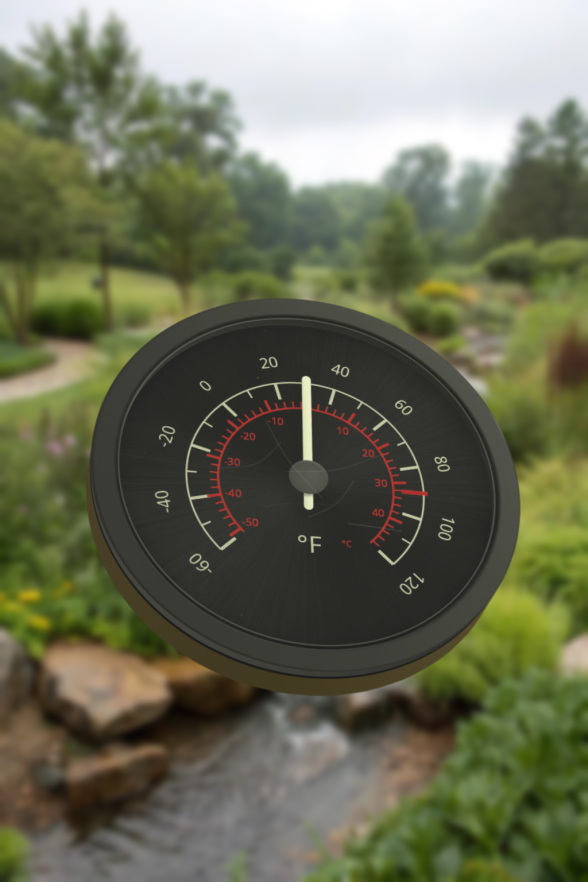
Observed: 30 °F
